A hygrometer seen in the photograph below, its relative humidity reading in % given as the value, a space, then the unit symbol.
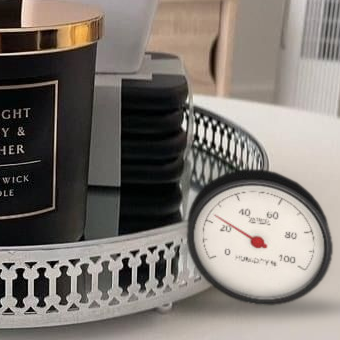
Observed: 25 %
